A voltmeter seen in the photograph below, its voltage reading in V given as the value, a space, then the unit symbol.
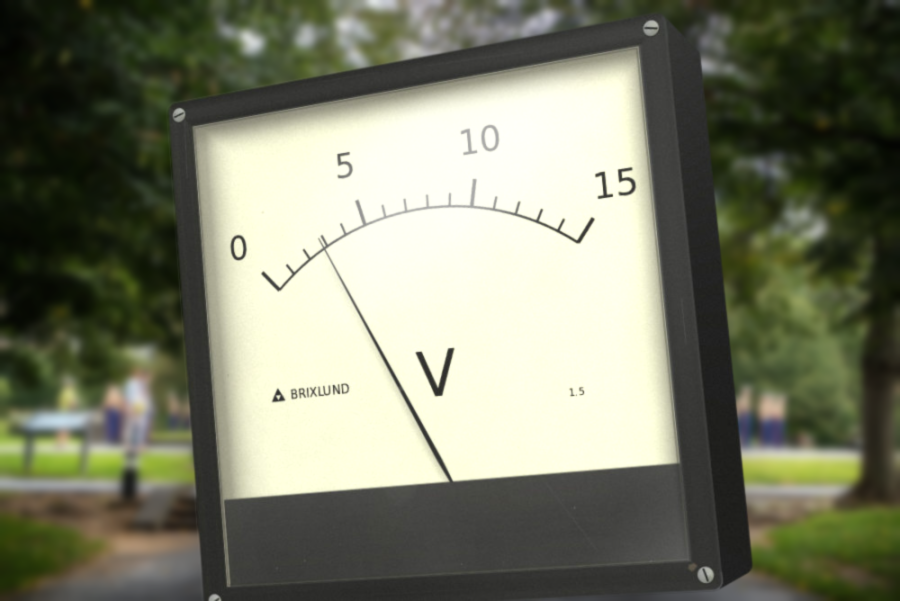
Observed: 3 V
